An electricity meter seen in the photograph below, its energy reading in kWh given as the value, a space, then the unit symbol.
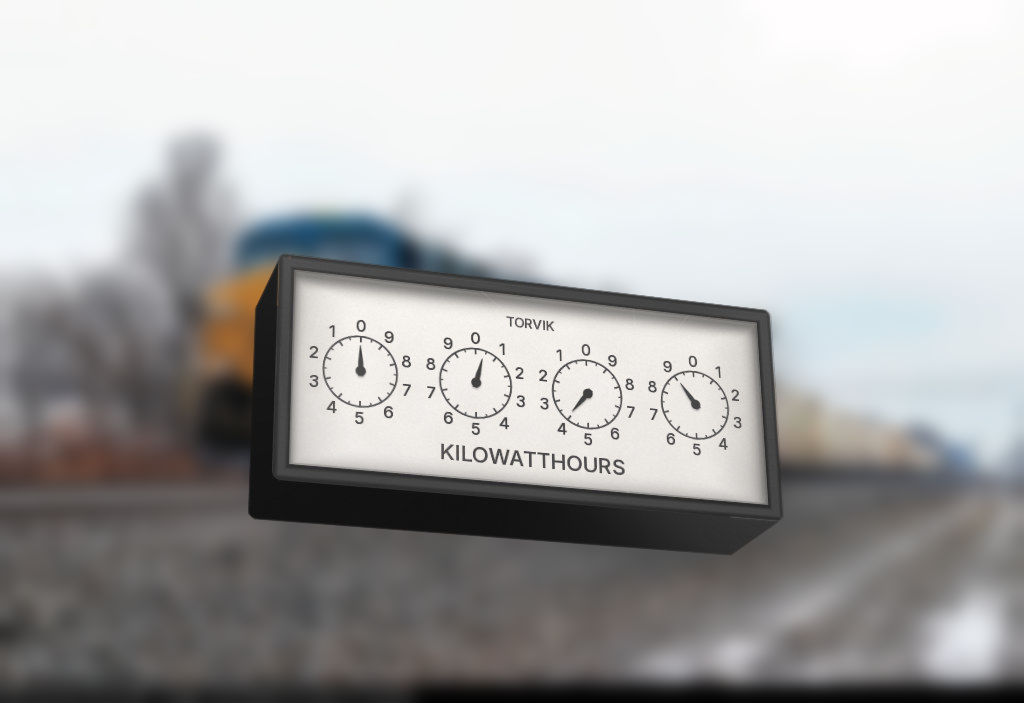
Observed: 39 kWh
